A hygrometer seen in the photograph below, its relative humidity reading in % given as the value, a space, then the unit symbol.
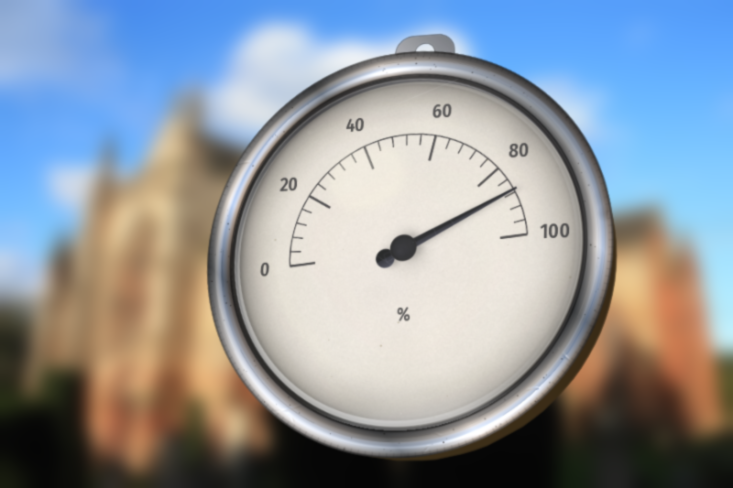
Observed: 88 %
